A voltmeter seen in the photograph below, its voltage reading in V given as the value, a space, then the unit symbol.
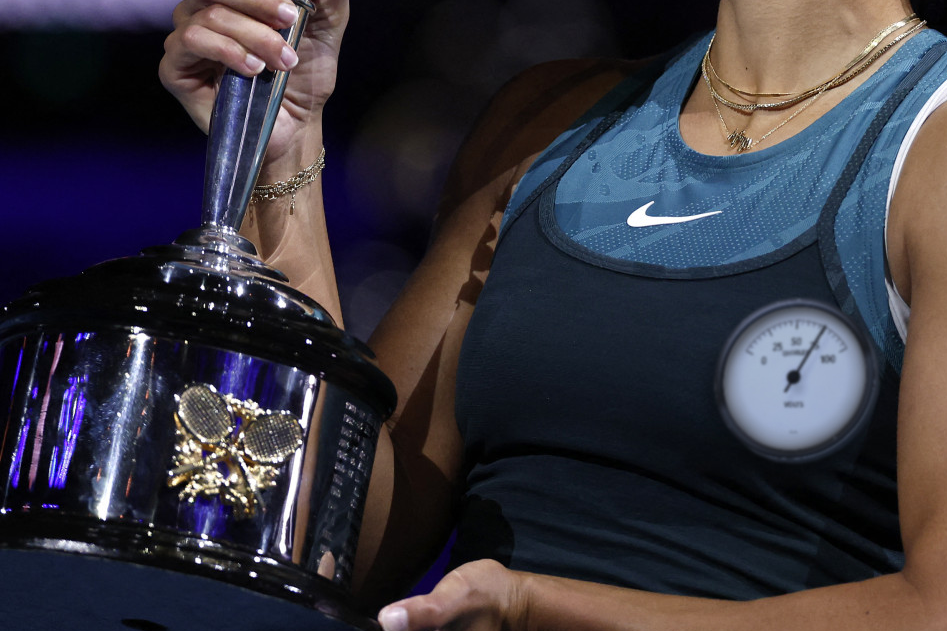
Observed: 75 V
